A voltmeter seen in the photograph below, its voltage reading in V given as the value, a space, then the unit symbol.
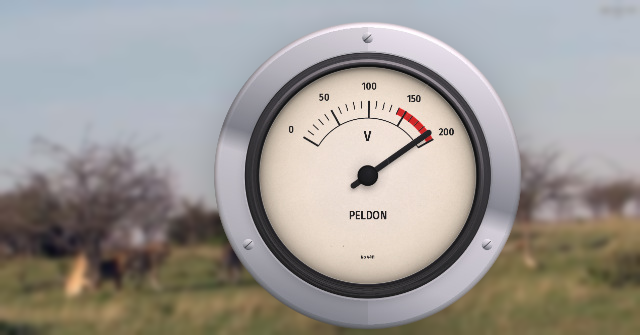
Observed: 190 V
